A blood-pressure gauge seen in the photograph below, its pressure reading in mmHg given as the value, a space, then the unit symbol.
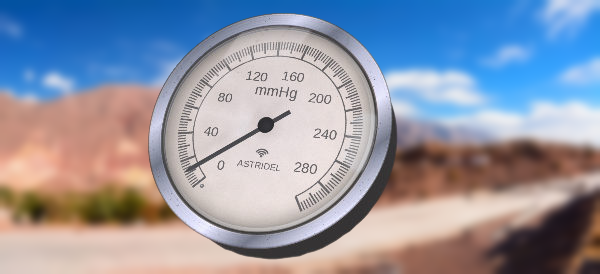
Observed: 10 mmHg
